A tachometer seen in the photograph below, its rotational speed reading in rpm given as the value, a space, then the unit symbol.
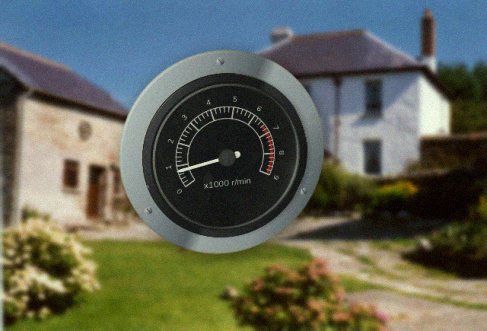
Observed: 800 rpm
